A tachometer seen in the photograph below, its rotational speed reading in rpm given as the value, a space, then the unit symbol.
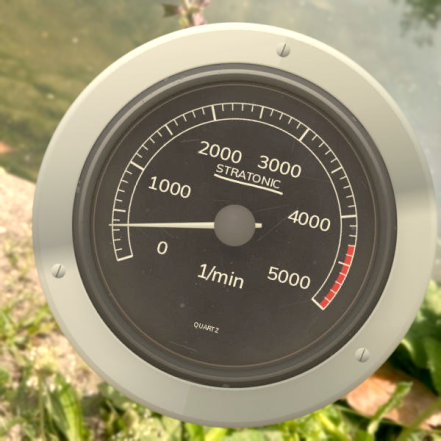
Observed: 350 rpm
